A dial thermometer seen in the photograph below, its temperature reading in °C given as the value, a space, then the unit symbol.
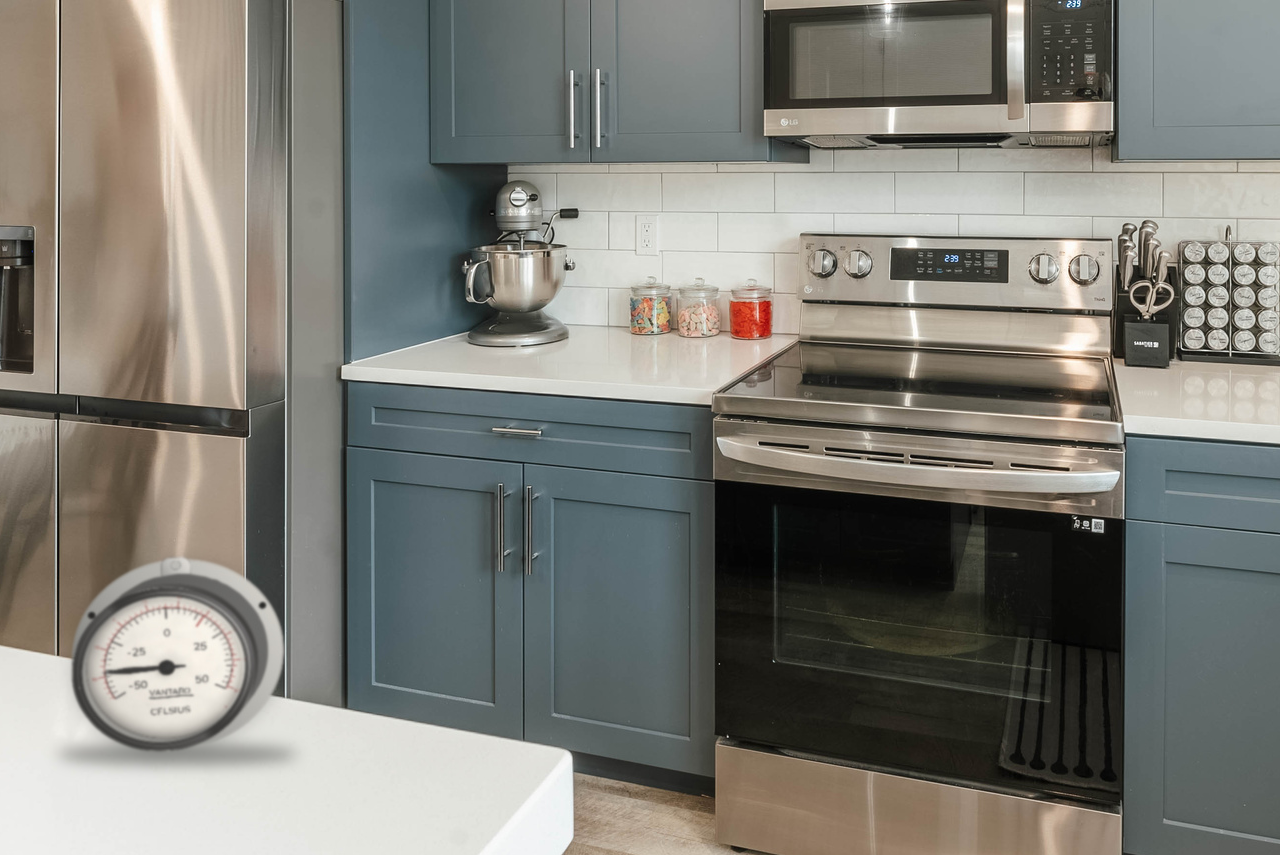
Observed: -37.5 °C
